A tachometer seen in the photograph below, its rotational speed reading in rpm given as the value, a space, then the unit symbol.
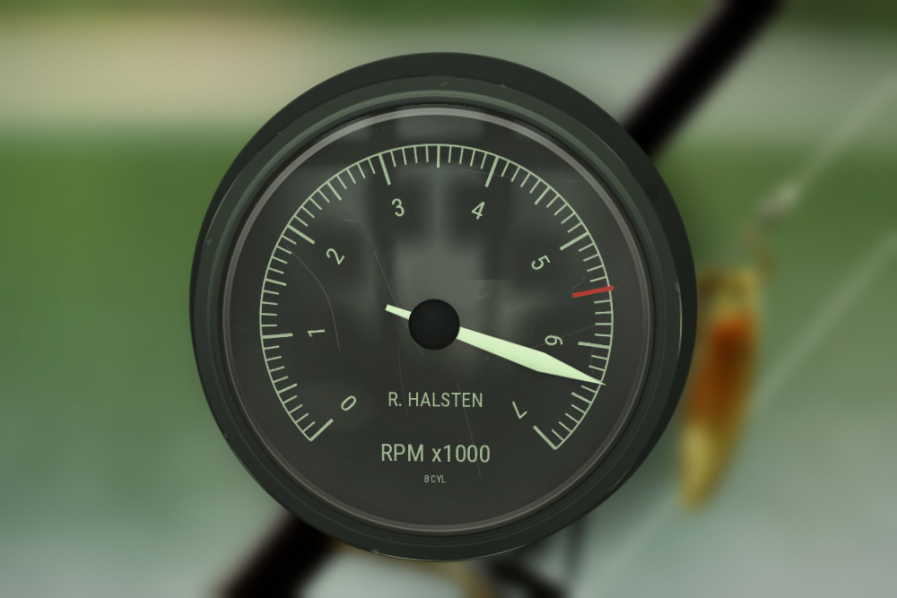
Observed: 6300 rpm
